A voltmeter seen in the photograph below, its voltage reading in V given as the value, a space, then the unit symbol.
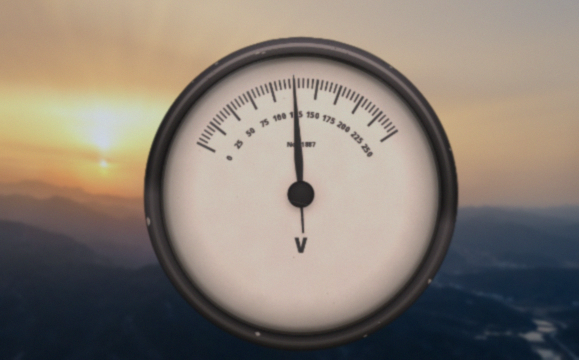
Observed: 125 V
